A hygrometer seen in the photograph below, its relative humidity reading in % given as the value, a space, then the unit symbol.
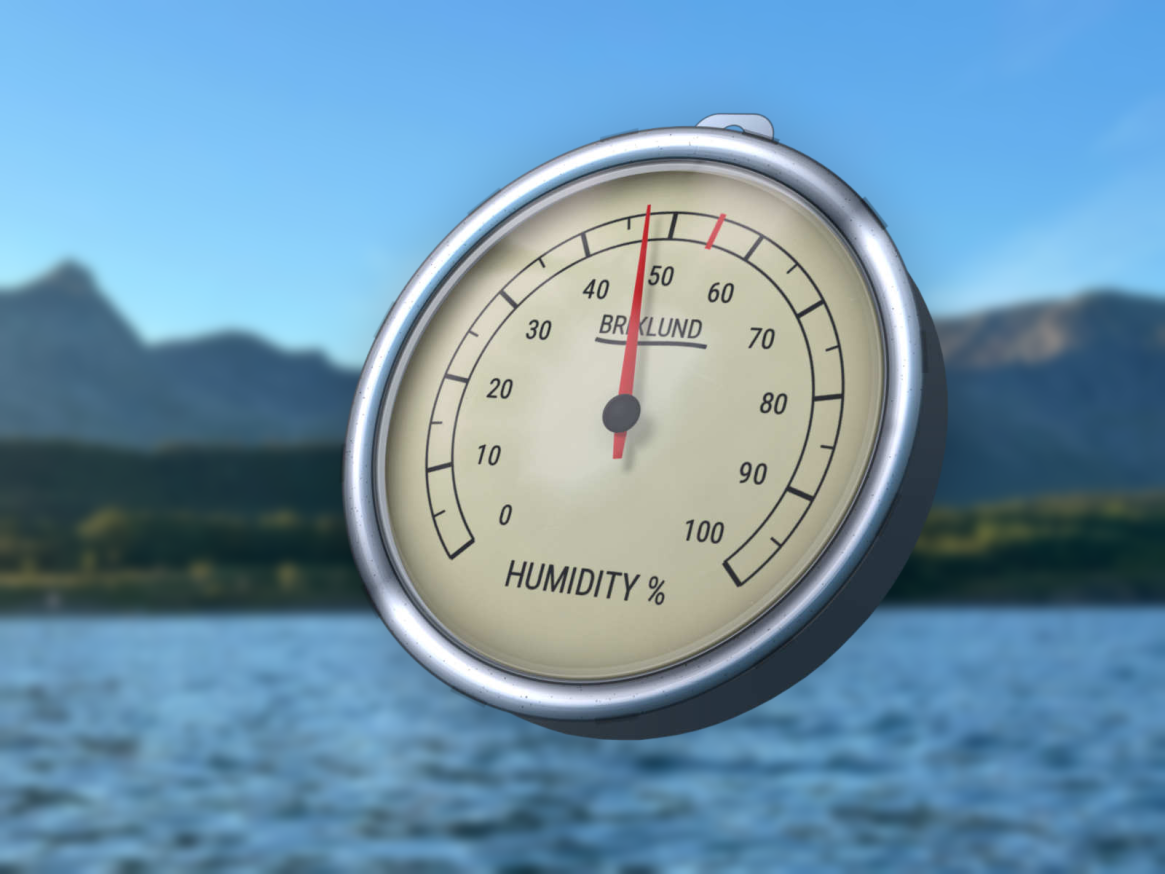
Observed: 47.5 %
